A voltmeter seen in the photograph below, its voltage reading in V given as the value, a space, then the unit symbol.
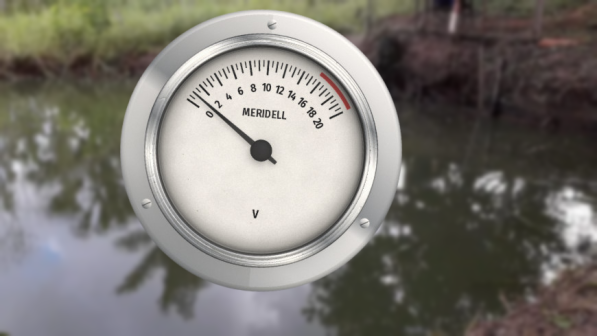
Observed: 1 V
